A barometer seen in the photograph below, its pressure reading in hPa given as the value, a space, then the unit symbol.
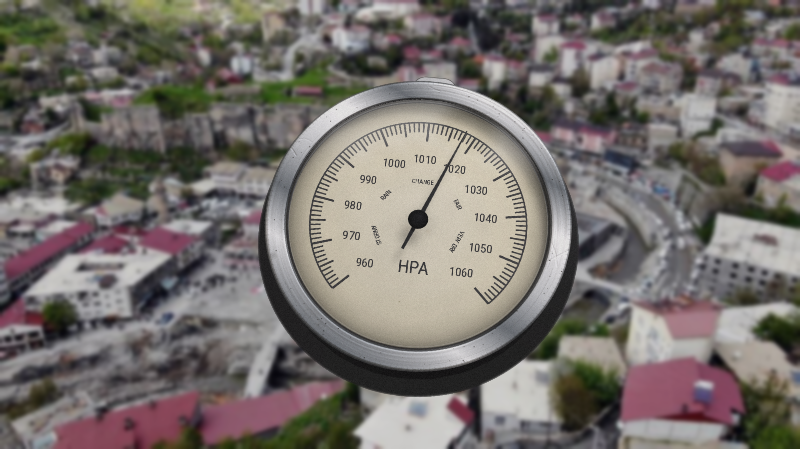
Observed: 1018 hPa
